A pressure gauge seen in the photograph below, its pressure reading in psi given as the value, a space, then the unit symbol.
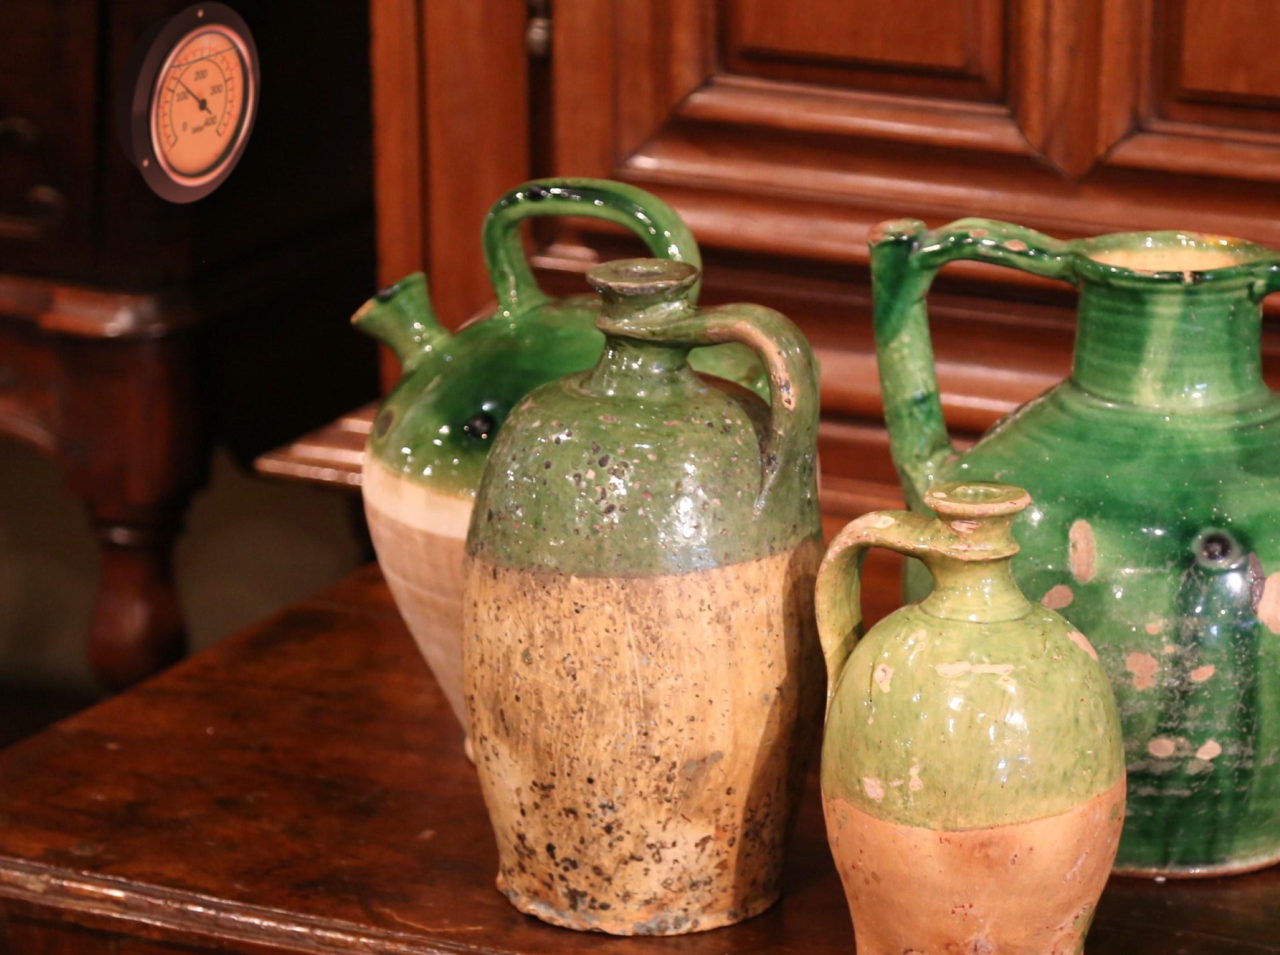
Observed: 120 psi
